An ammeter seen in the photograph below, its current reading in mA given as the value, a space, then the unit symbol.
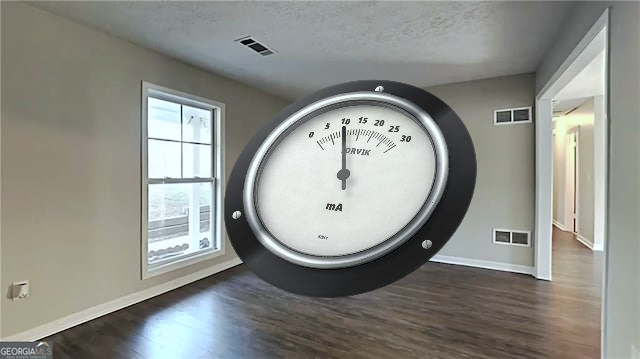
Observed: 10 mA
